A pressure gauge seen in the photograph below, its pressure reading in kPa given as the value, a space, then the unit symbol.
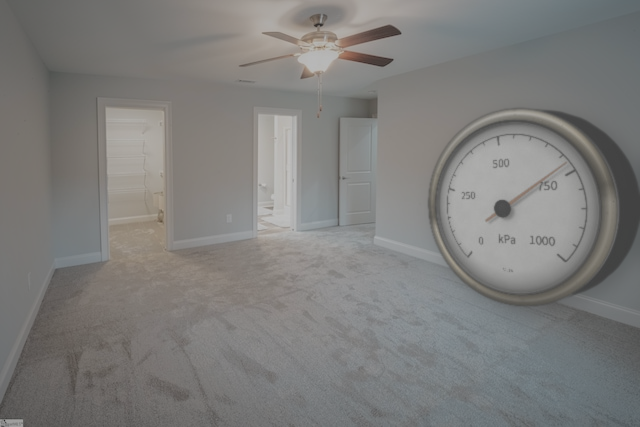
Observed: 725 kPa
